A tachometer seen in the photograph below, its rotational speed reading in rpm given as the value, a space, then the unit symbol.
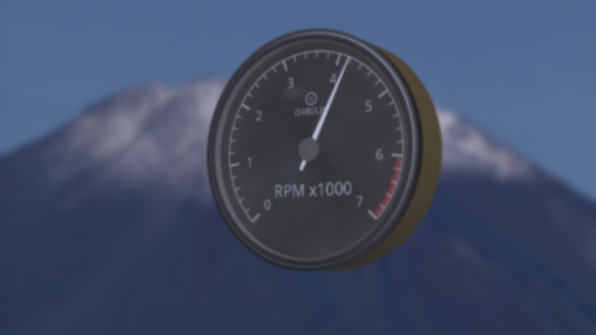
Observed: 4200 rpm
